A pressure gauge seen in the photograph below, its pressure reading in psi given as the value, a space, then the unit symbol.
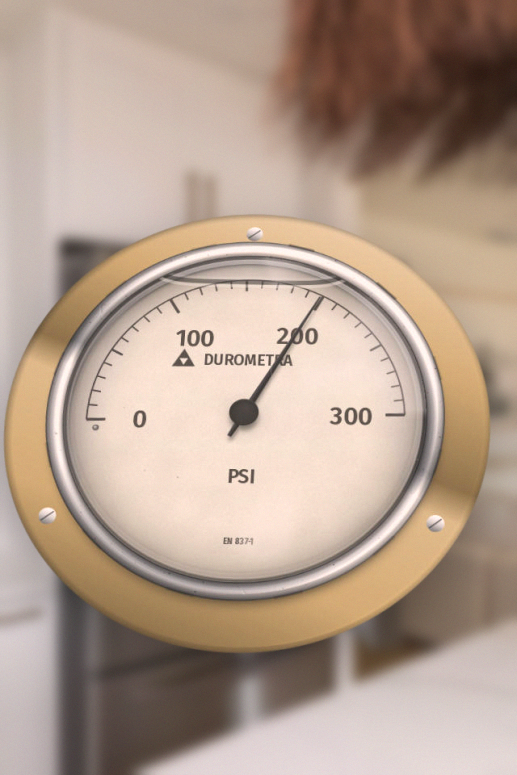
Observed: 200 psi
